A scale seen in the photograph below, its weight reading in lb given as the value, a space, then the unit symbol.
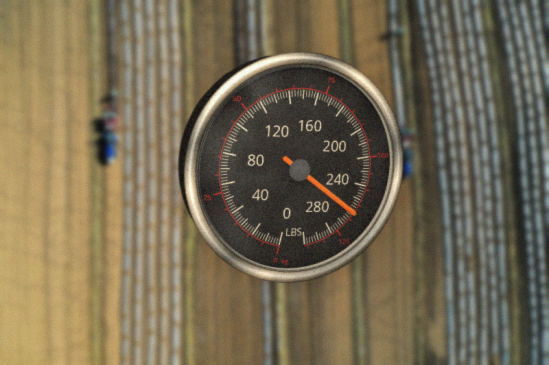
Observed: 260 lb
